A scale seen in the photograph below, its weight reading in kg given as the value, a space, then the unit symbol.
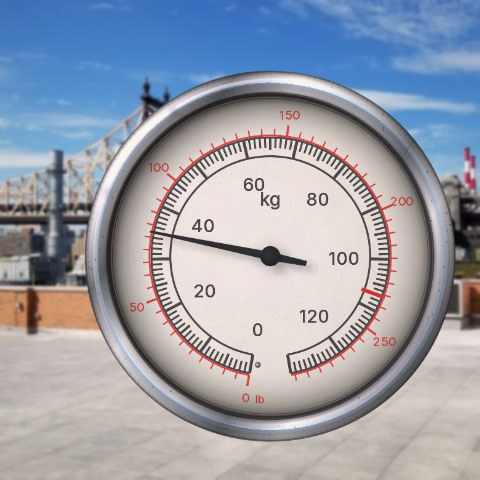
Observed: 35 kg
